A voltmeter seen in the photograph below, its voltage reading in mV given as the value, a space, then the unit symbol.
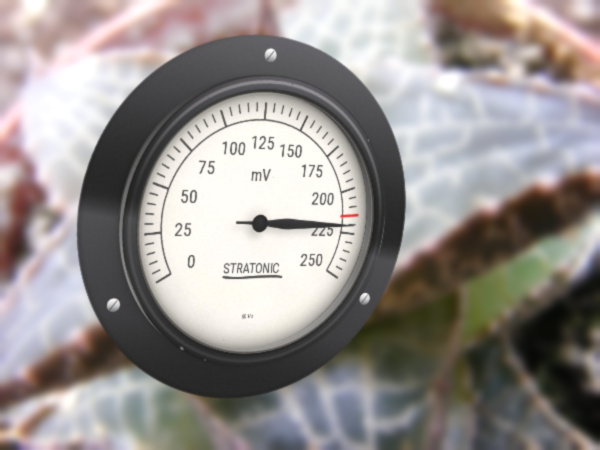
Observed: 220 mV
